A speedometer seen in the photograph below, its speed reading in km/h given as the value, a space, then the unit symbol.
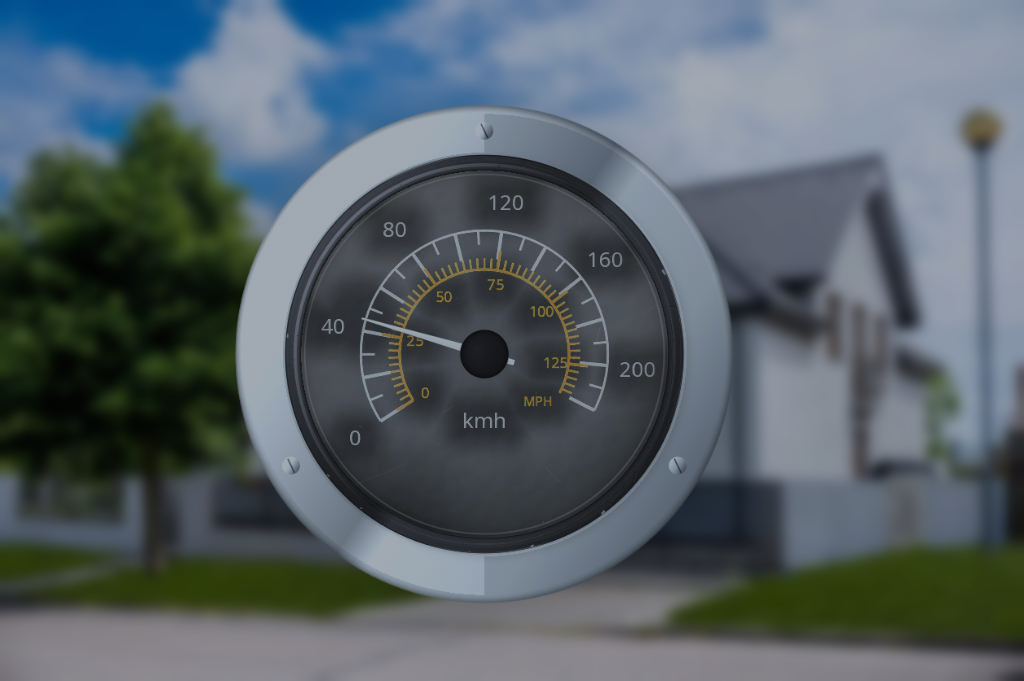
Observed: 45 km/h
